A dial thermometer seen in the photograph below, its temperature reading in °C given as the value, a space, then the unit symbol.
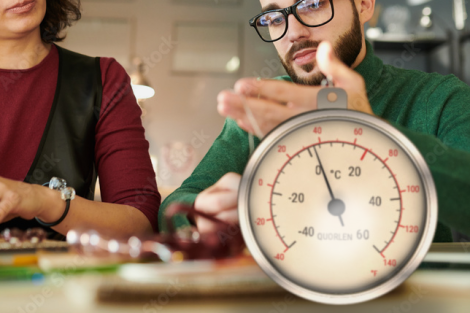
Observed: 2 °C
